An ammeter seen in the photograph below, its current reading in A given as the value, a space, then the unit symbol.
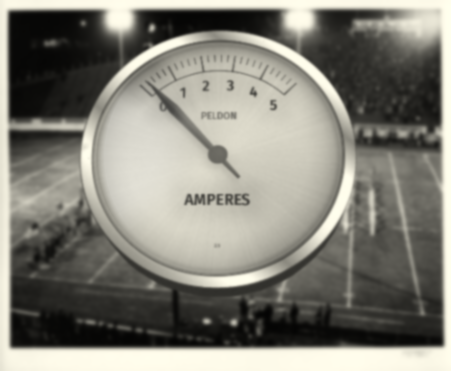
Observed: 0.2 A
